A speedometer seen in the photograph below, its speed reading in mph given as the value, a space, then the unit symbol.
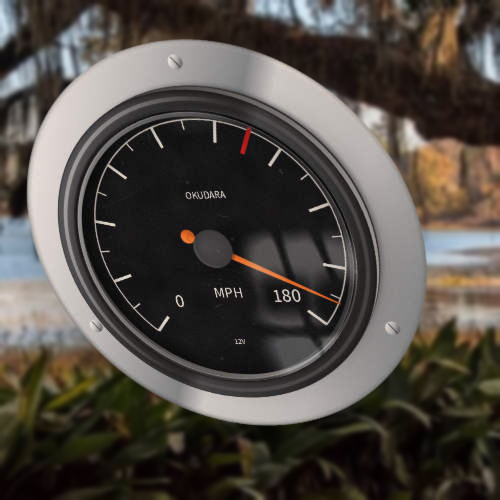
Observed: 170 mph
